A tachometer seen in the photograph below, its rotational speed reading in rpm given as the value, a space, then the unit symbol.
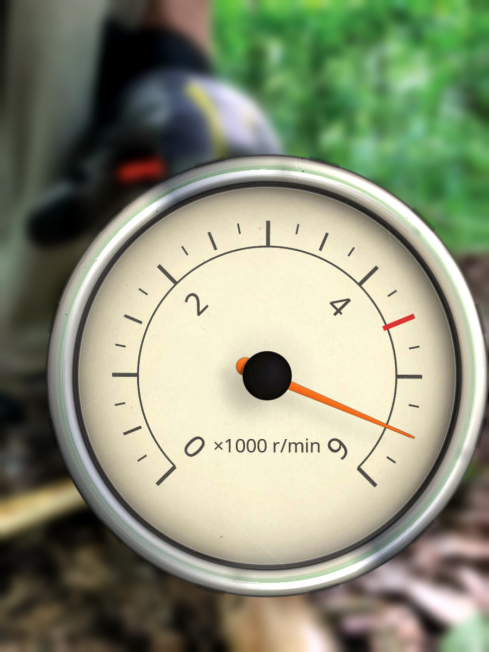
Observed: 5500 rpm
